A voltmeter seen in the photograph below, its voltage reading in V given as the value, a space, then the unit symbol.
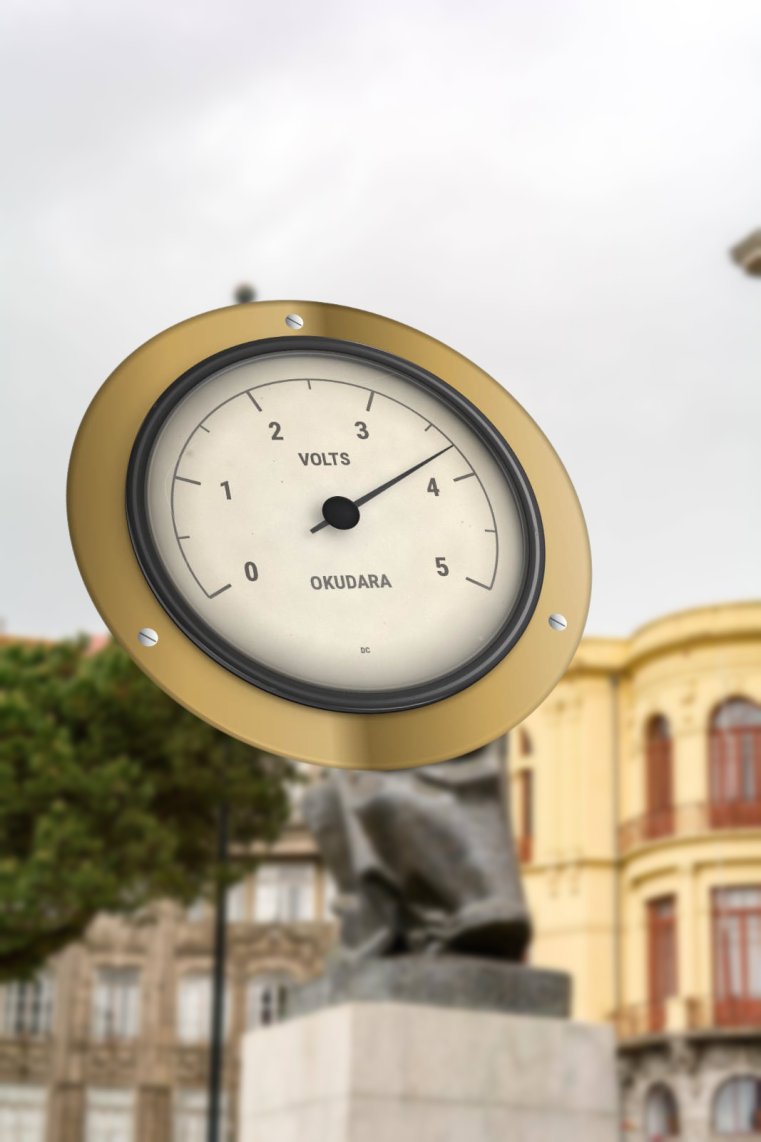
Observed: 3.75 V
